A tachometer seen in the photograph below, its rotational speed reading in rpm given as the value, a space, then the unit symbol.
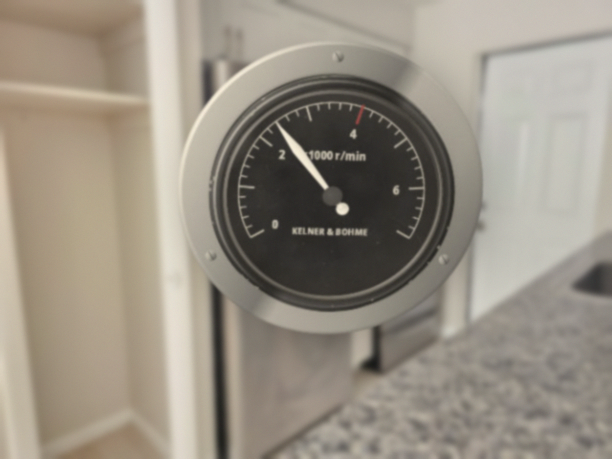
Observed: 2400 rpm
